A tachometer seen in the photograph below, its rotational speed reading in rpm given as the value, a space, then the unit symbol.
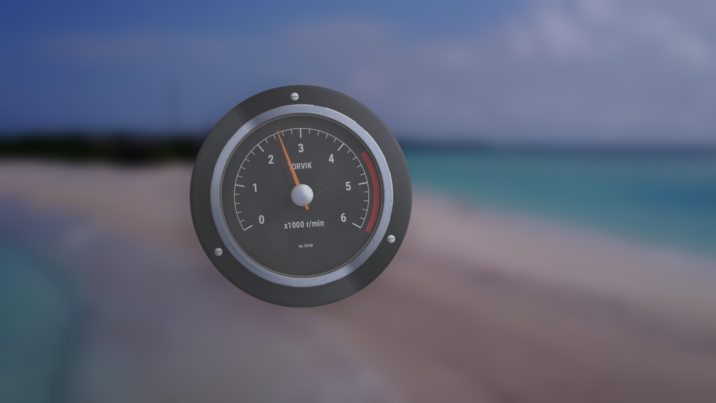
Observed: 2500 rpm
